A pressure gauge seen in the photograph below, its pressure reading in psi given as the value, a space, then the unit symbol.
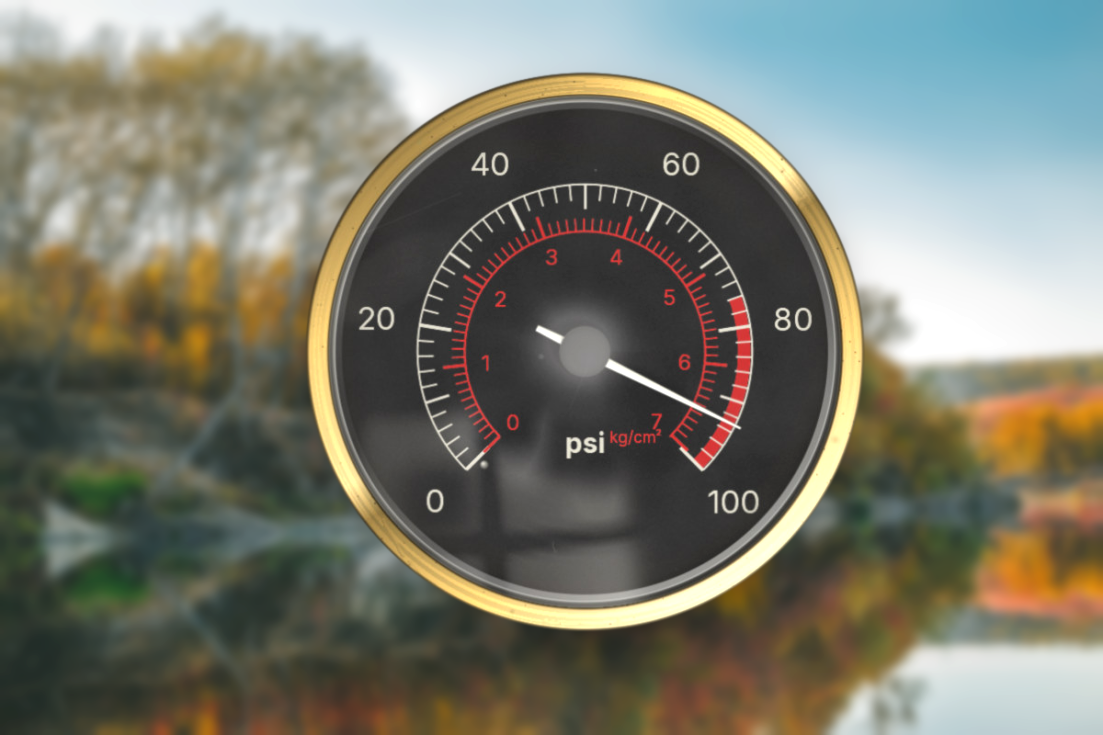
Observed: 93 psi
